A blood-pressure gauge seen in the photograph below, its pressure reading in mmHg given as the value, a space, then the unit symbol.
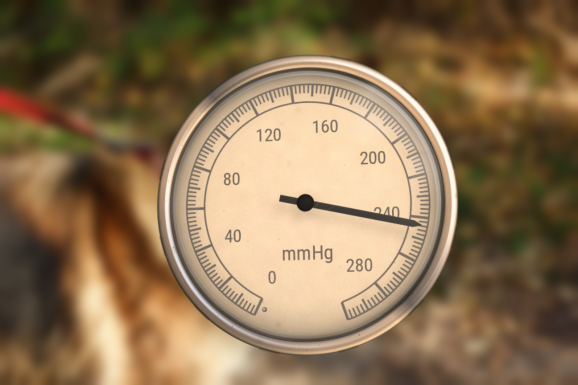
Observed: 244 mmHg
